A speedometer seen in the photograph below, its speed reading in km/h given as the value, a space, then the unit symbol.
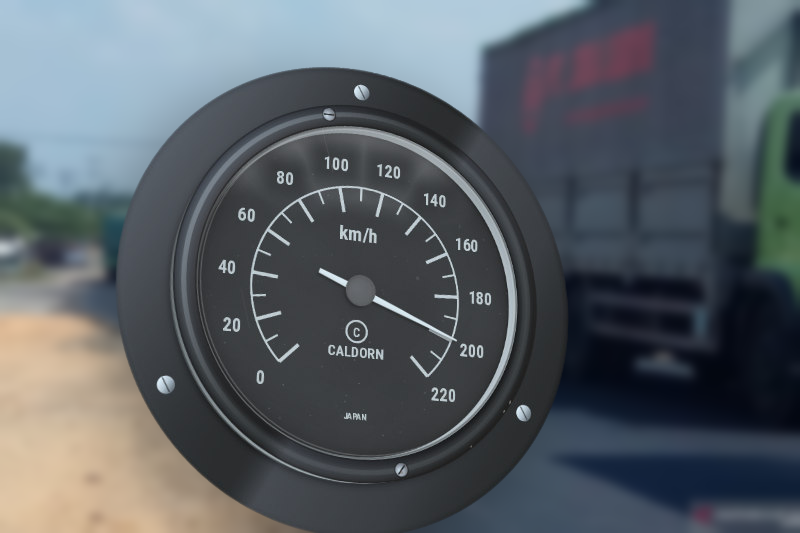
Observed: 200 km/h
